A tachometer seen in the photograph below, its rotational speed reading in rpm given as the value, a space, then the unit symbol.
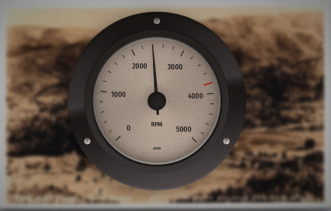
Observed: 2400 rpm
